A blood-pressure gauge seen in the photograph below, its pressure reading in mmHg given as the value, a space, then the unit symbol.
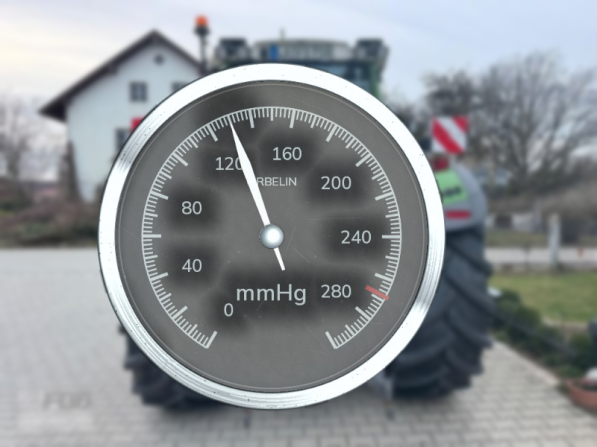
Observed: 130 mmHg
